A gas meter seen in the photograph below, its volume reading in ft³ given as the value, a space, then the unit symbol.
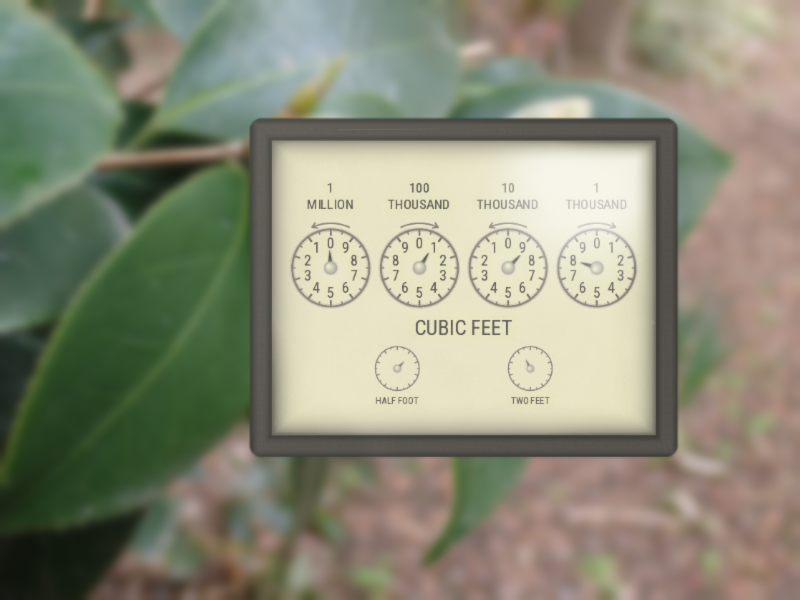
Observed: 8800 ft³
